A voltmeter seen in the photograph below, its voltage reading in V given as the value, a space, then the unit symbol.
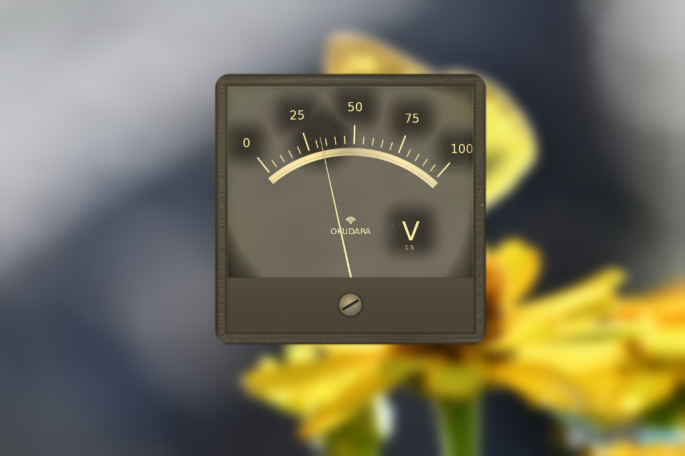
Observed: 32.5 V
